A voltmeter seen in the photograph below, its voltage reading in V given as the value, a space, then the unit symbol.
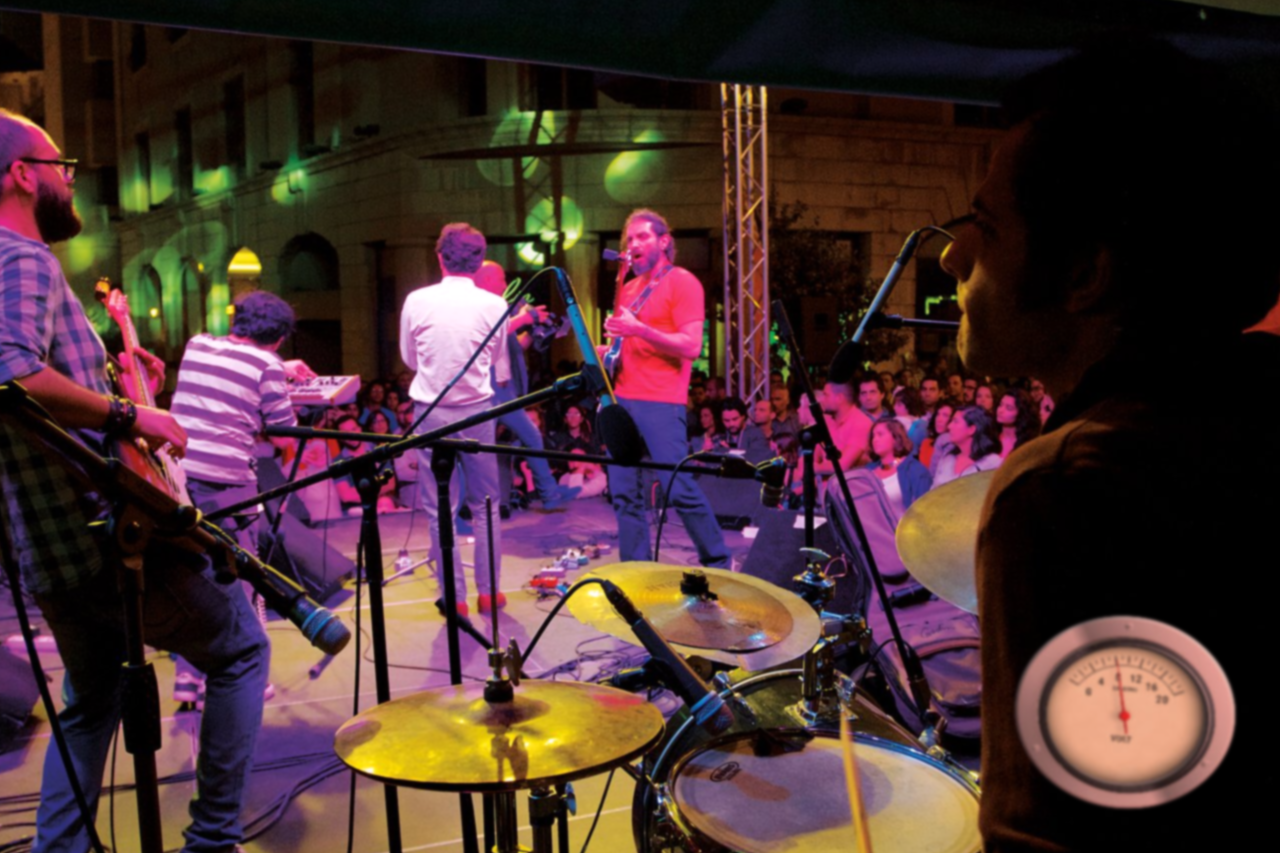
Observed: 8 V
